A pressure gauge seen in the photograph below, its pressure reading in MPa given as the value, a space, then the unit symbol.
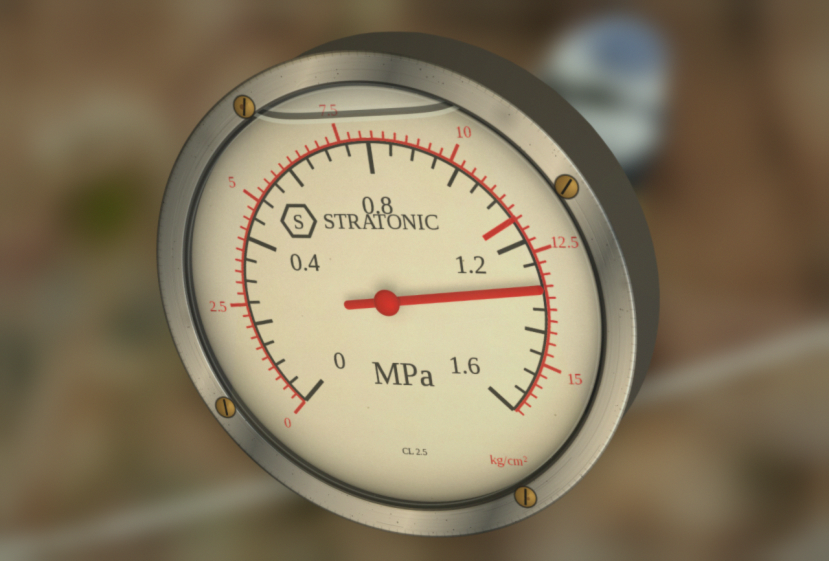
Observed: 1.3 MPa
